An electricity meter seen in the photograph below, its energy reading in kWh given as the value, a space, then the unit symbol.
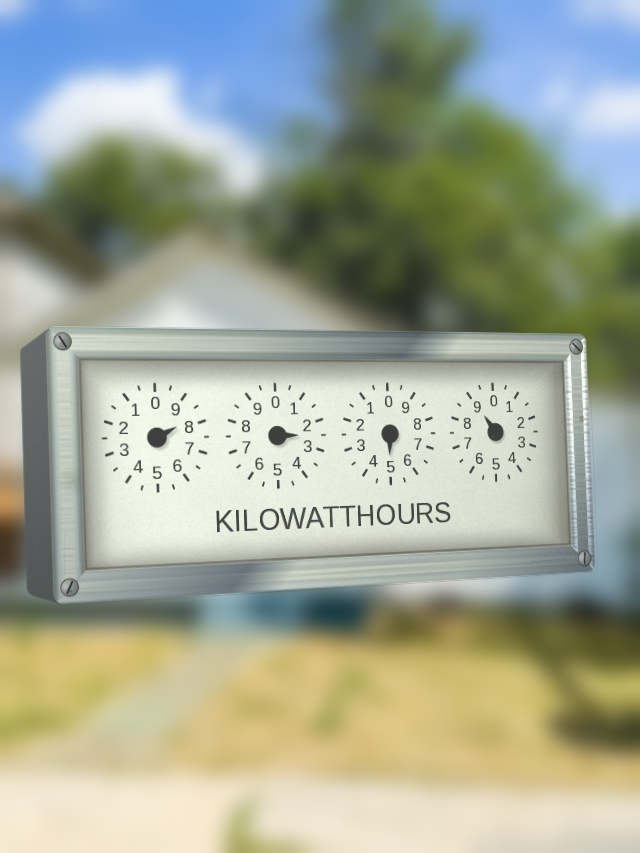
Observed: 8249 kWh
